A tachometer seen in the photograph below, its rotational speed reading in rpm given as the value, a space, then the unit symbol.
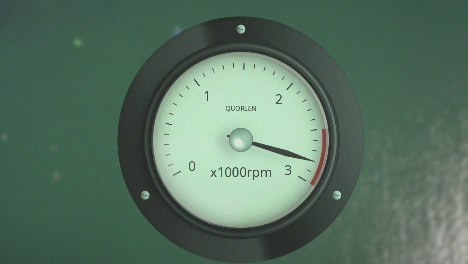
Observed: 2800 rpm
